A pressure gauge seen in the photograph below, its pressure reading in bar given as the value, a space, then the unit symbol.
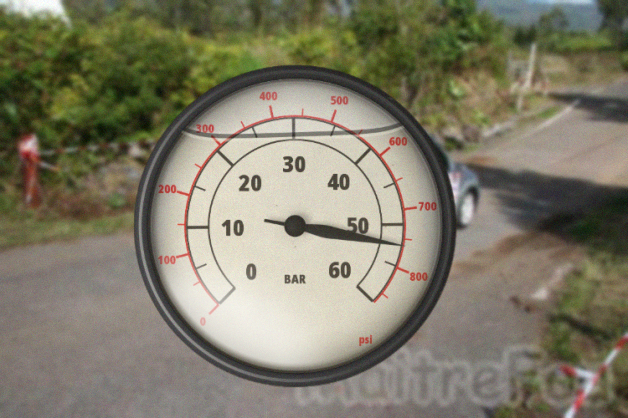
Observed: 52.5 bar
